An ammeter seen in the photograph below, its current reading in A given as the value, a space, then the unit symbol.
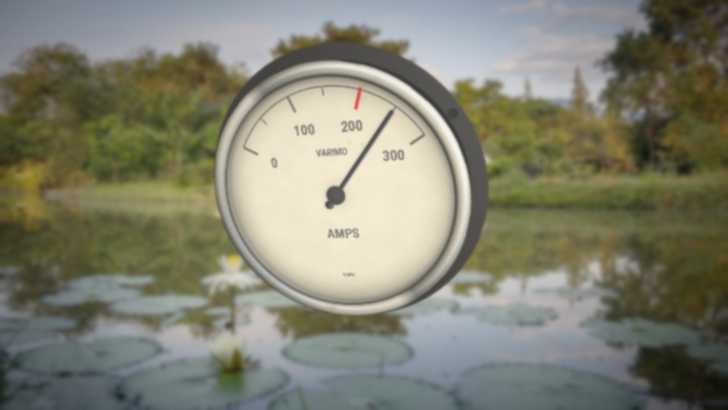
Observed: 250 A
